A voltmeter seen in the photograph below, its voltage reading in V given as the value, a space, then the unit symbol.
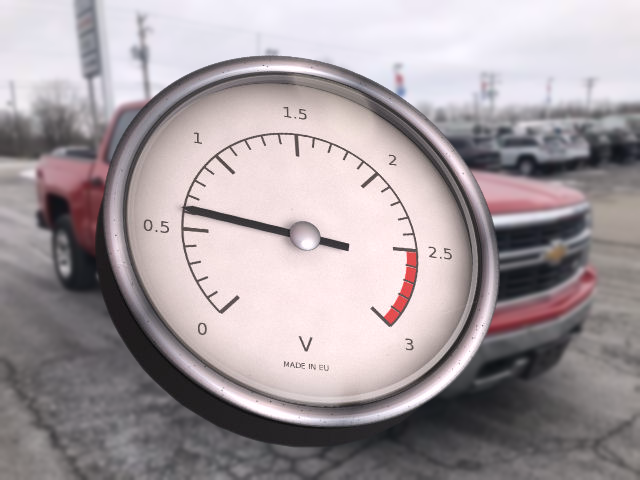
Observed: 0.6 V
